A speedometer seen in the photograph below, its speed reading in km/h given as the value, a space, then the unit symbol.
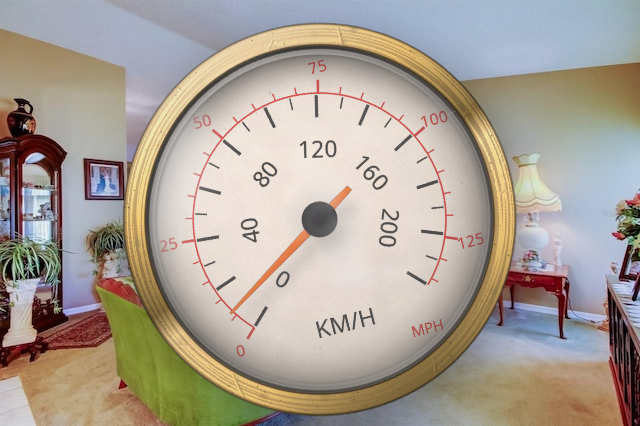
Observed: 10 km/h
